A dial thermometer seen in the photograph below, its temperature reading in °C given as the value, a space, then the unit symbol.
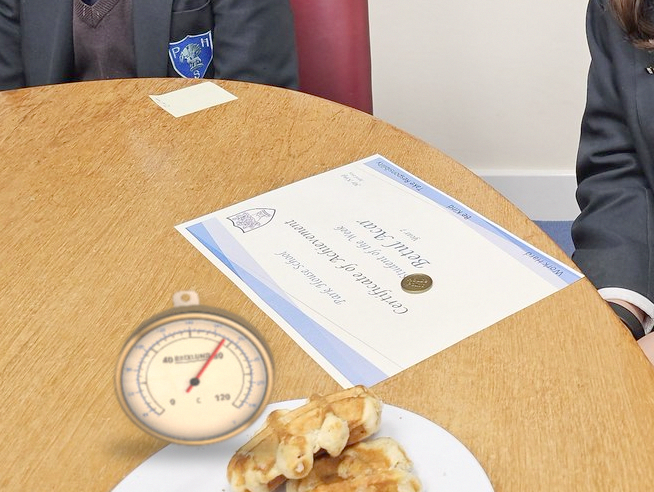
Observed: 76 °C
